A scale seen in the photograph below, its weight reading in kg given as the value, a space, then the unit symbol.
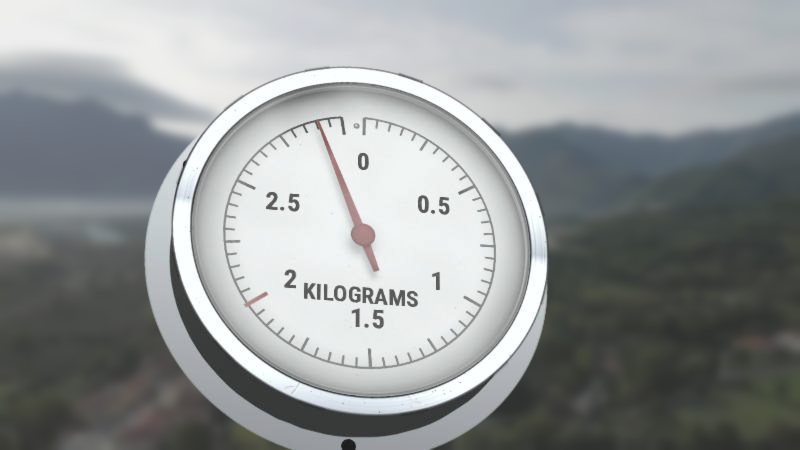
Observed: 2.9 kg
